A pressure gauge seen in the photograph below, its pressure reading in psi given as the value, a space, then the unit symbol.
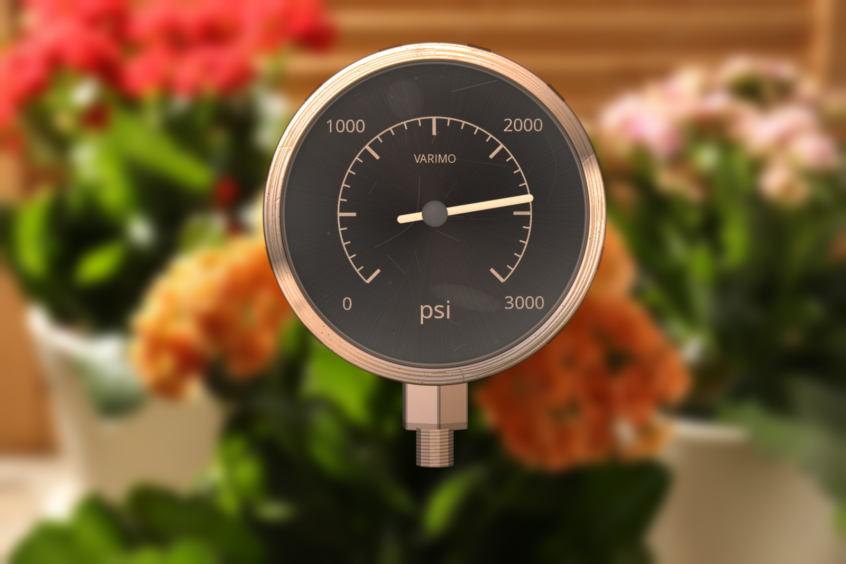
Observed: 2400 psi
